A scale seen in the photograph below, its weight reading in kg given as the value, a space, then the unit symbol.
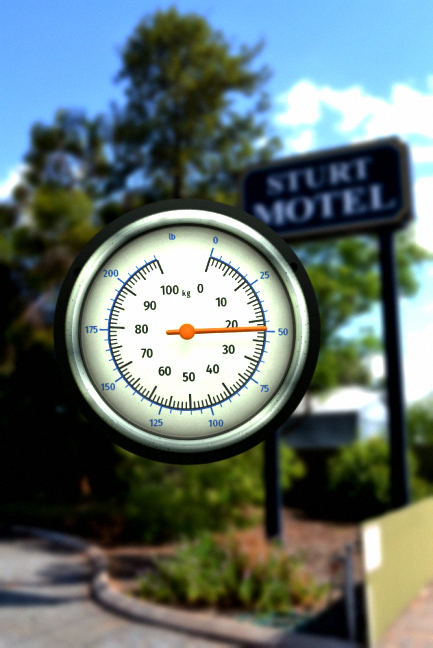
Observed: 22 kg
